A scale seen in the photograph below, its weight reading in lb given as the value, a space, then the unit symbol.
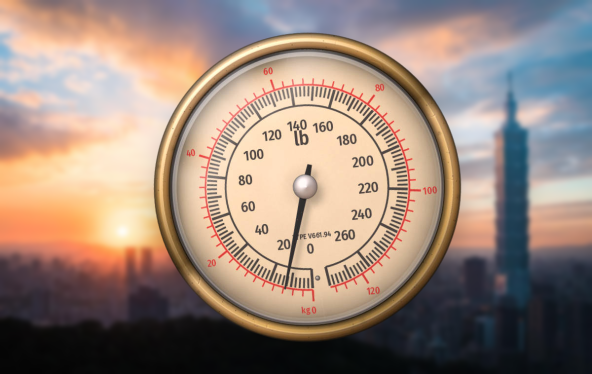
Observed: 12 lb
